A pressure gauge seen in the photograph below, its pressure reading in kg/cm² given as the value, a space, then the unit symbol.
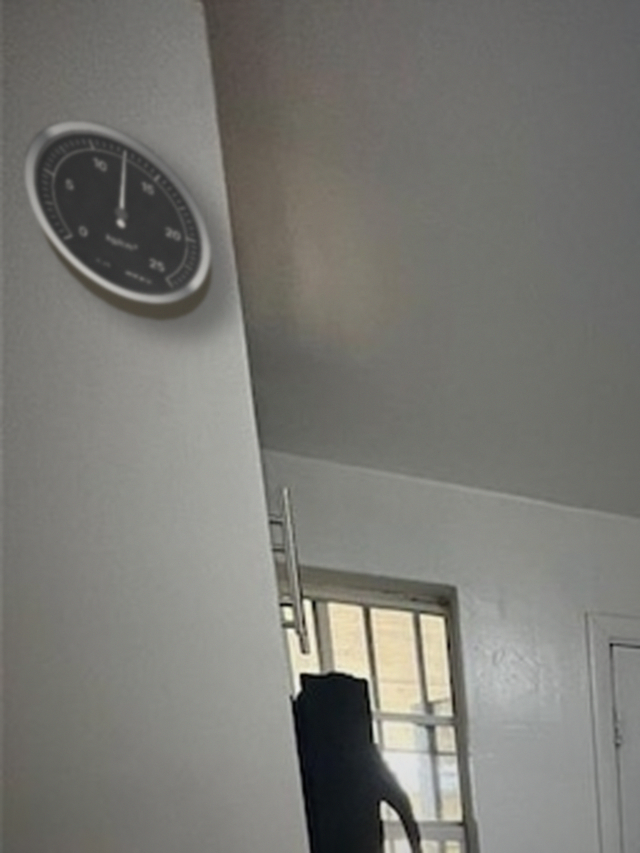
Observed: 12.5 kg/cm²
